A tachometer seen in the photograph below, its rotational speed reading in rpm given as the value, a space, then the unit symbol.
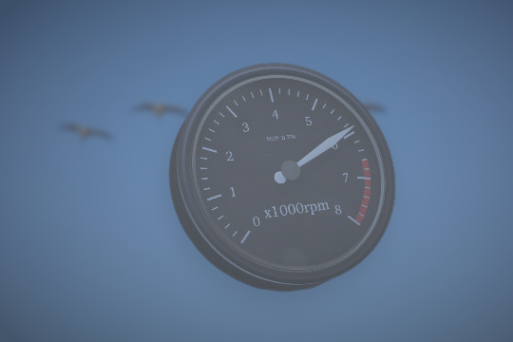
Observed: 5900 rpm
